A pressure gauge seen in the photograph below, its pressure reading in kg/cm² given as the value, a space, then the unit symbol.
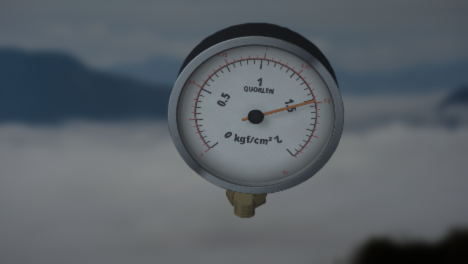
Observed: 1.5 kg/cm²
